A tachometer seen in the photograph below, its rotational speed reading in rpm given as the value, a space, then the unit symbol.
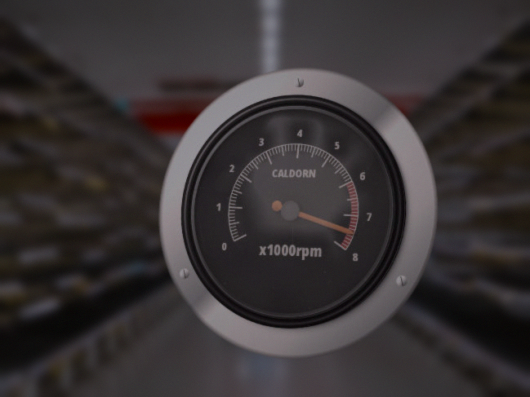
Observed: 7500 rpm
